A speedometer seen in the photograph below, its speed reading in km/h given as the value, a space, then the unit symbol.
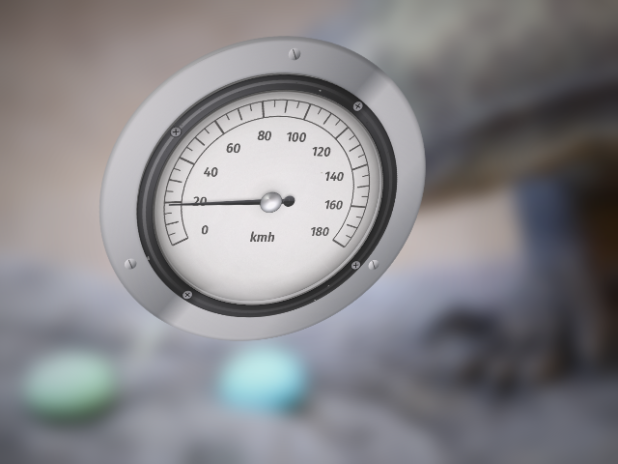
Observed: 20 km/h
